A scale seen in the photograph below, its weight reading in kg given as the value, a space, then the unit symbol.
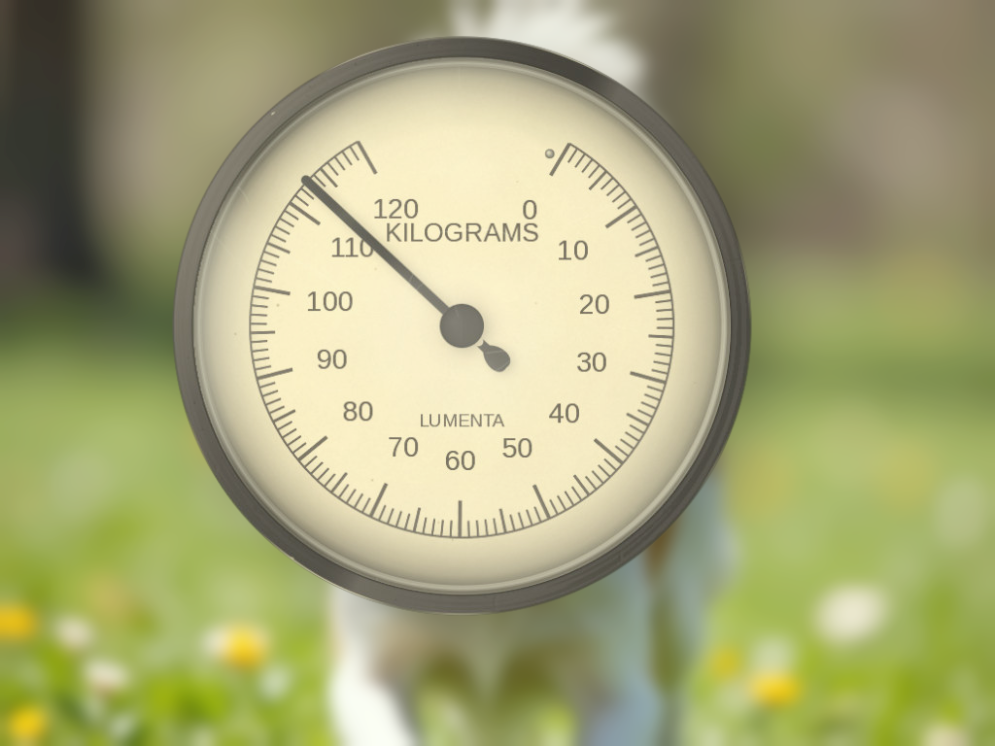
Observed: 113 kg
